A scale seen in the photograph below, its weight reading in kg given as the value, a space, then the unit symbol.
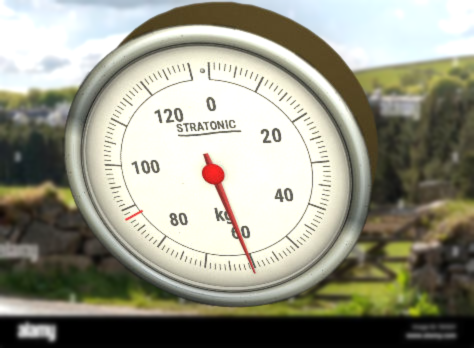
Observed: 60 kg
